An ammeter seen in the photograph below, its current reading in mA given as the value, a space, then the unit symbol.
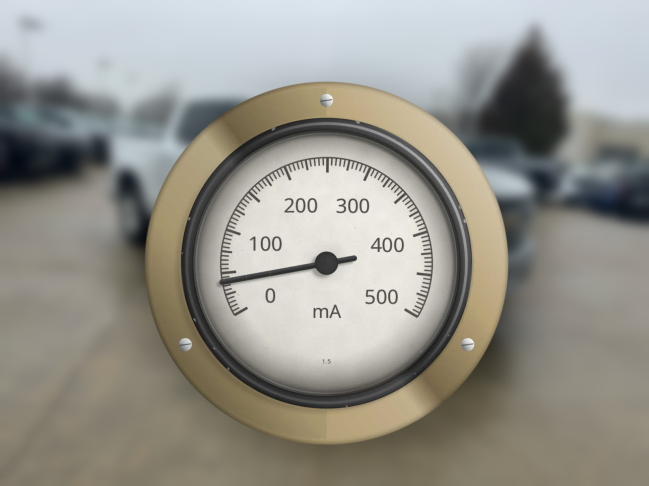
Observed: 40 mA
